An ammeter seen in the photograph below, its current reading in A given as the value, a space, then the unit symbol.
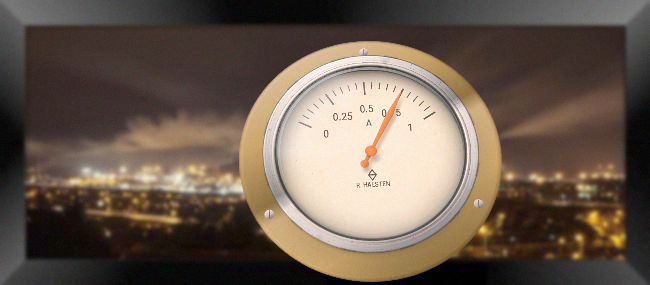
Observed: 0.75 A
